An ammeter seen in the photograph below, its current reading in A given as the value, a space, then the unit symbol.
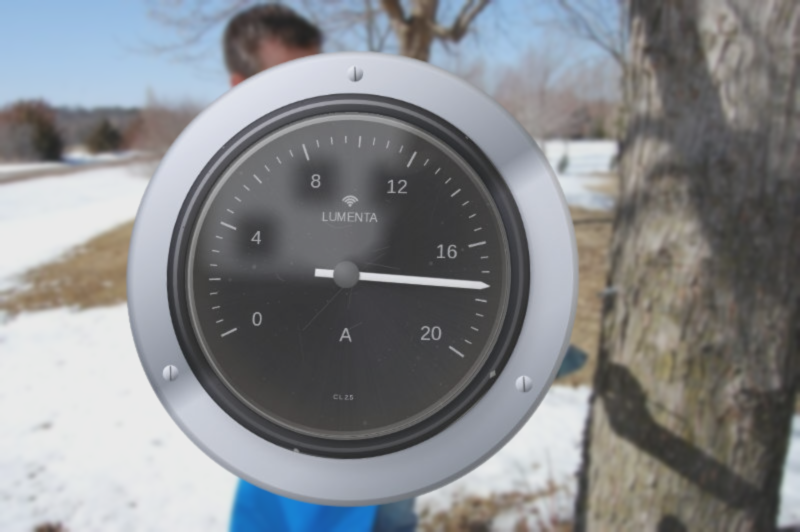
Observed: 17.5 A
